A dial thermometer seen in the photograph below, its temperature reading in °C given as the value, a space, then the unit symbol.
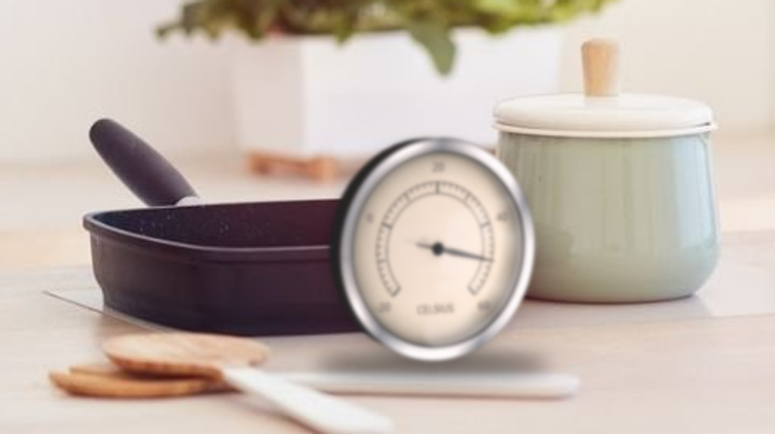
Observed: 50 °C
